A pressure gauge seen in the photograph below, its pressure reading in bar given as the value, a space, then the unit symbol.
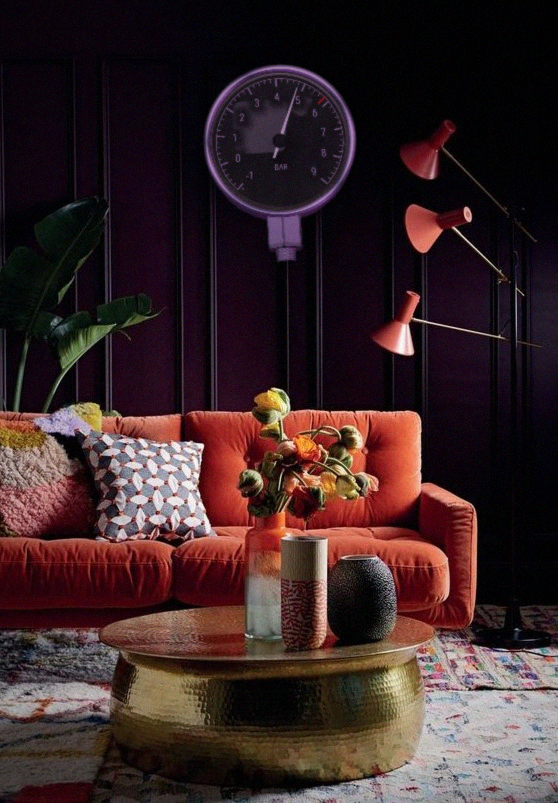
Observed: 4.8 bar
